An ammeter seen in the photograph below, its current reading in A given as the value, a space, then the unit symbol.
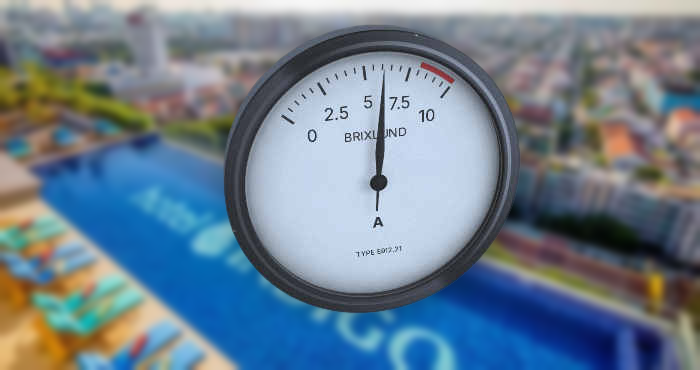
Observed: 6 A
